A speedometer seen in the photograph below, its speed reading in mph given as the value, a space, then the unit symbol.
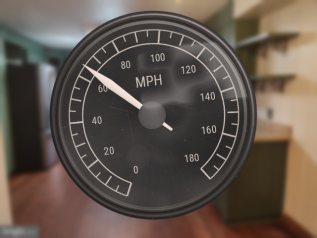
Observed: 65 mph
